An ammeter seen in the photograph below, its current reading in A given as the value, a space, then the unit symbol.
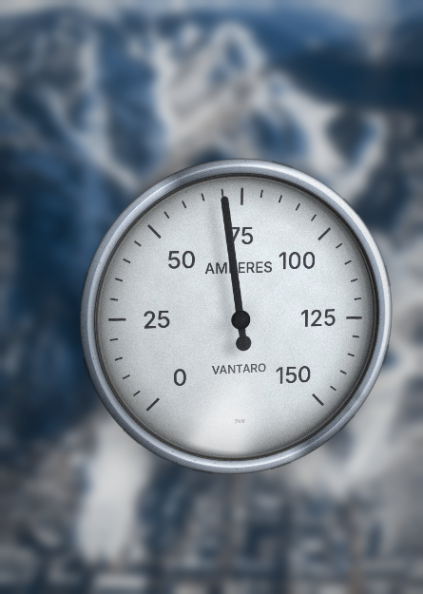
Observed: 70 A
